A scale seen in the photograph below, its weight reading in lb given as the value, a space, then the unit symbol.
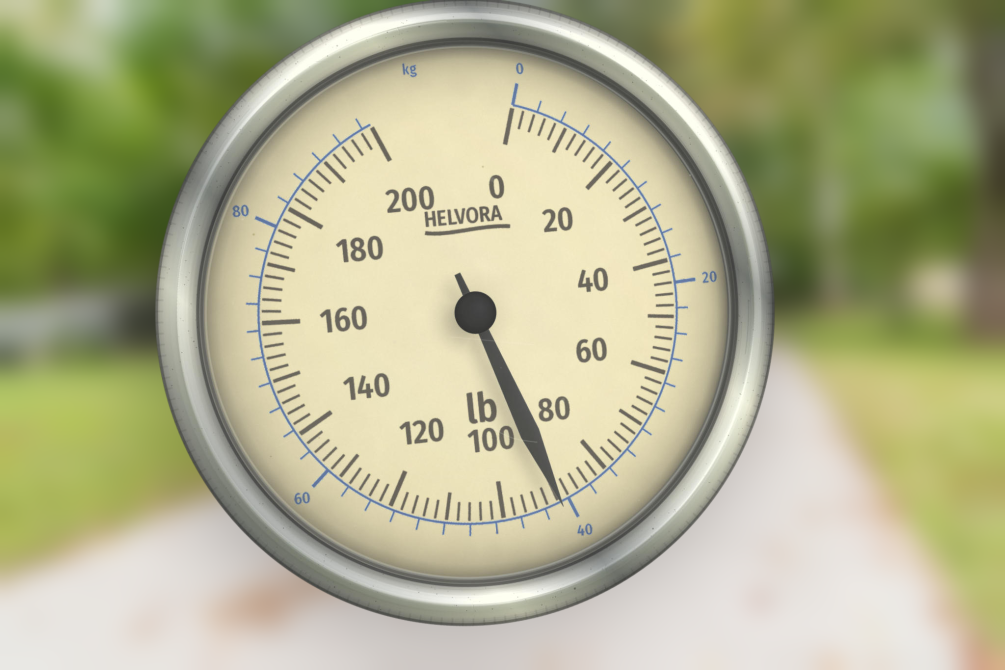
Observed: 90 lb
